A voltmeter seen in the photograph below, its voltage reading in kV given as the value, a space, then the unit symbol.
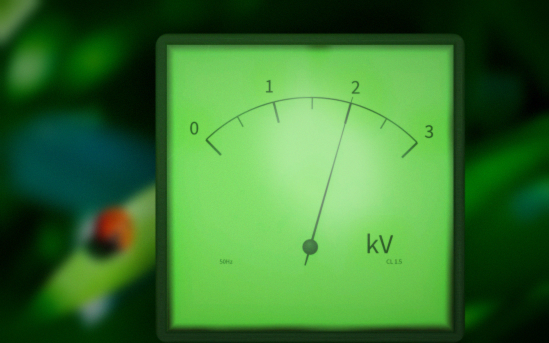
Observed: 2 kV
